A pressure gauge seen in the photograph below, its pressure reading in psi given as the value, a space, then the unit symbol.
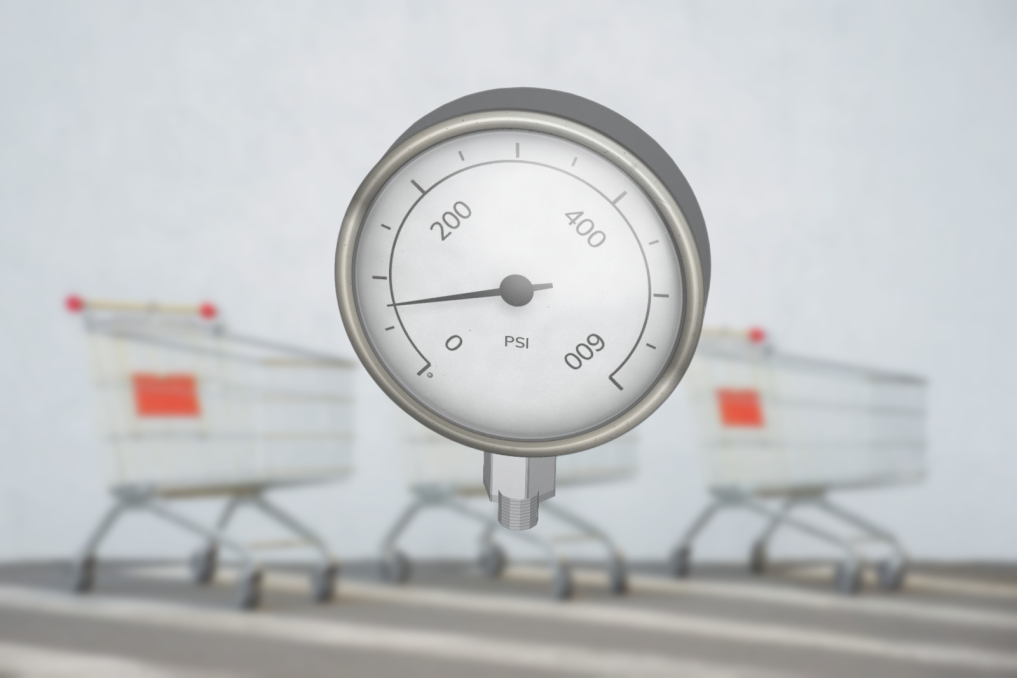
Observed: 75 psi
